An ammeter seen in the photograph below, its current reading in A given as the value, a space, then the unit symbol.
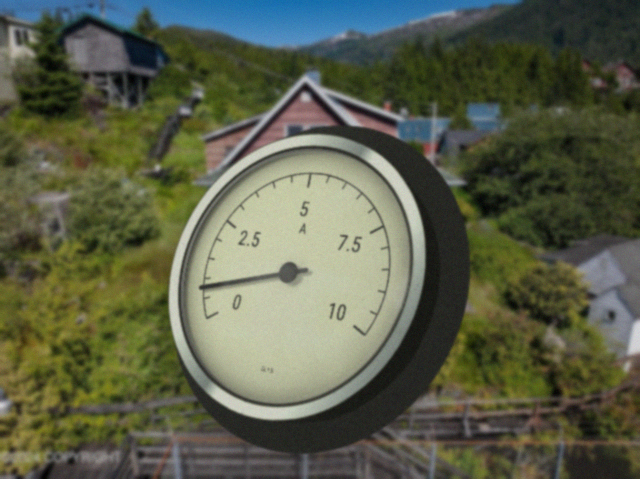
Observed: 0.75 A
